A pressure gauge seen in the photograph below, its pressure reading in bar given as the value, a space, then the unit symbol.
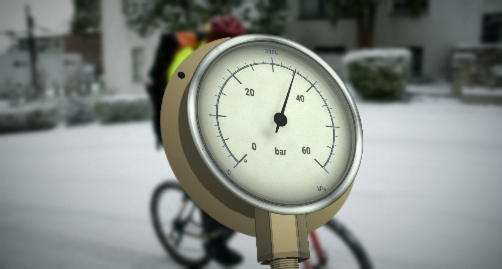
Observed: 35 bar
